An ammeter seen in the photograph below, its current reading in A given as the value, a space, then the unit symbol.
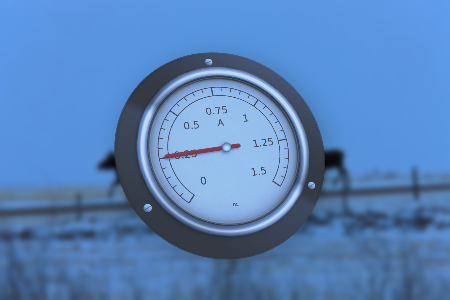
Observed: 0.25 A
